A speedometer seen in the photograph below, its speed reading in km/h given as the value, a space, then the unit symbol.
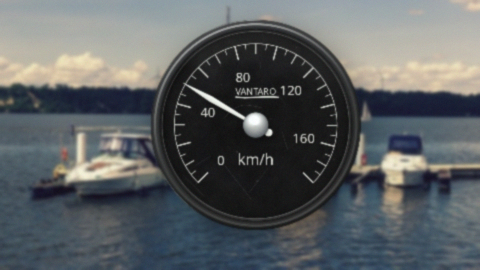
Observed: 50 km/h
